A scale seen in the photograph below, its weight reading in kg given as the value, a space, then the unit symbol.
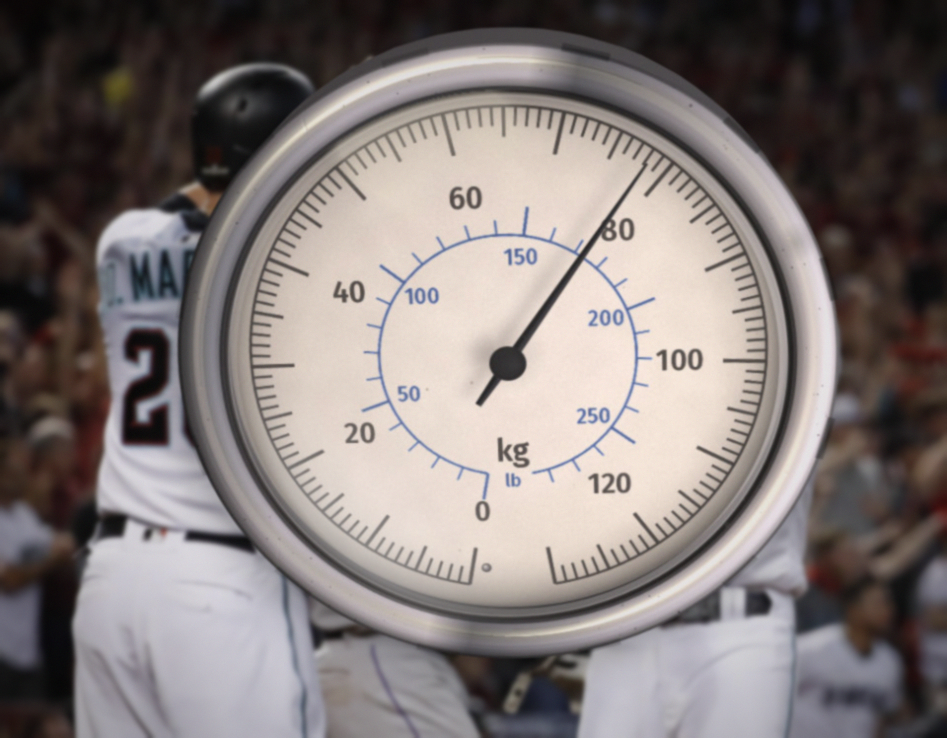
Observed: 78 kg
